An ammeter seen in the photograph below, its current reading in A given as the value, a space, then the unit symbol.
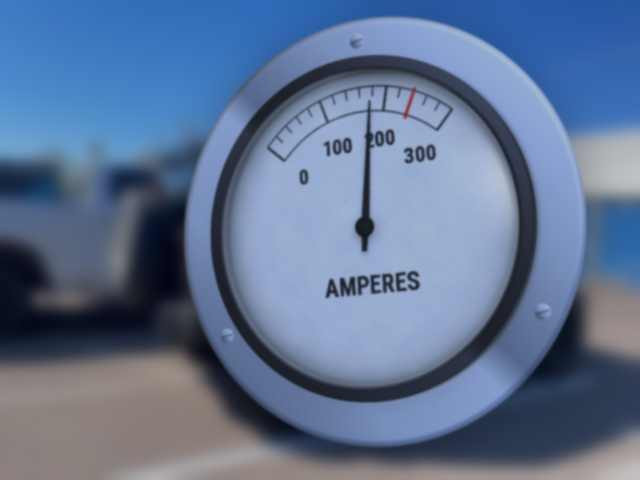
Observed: 180 A
